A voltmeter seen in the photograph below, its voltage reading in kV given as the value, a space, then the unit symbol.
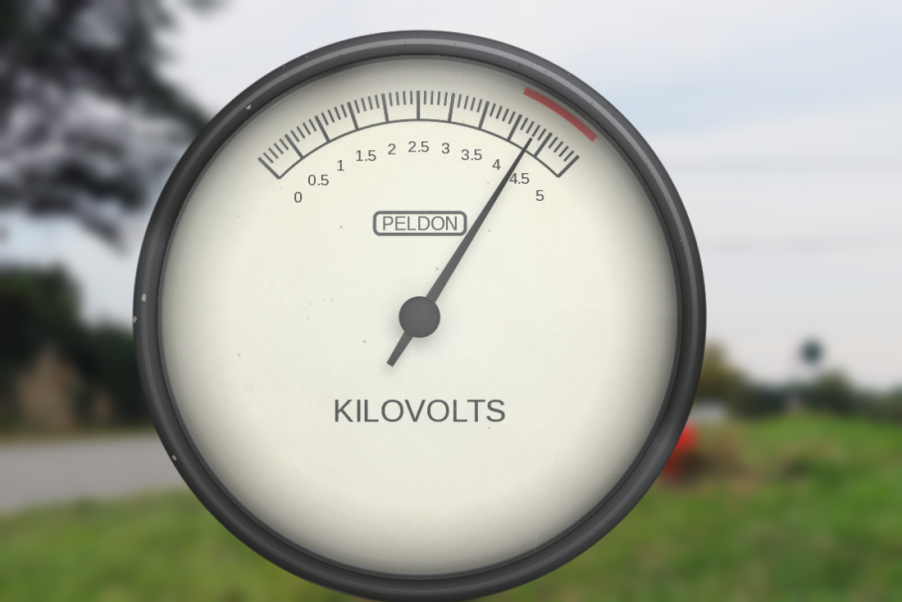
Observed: 4.3 kV
